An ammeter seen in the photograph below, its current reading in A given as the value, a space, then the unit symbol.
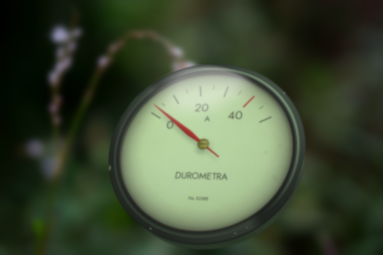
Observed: 2.5 A
